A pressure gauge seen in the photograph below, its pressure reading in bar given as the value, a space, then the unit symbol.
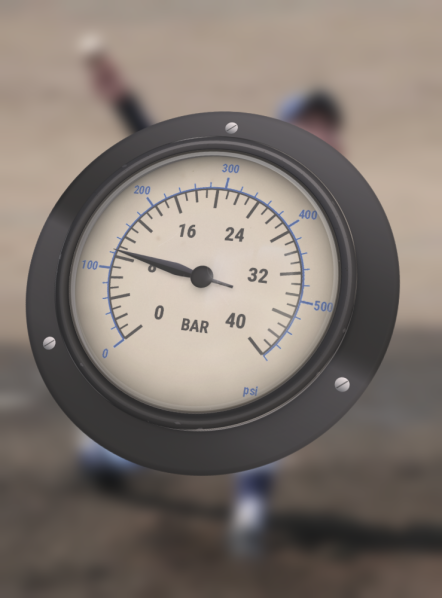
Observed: 8.5 bar
